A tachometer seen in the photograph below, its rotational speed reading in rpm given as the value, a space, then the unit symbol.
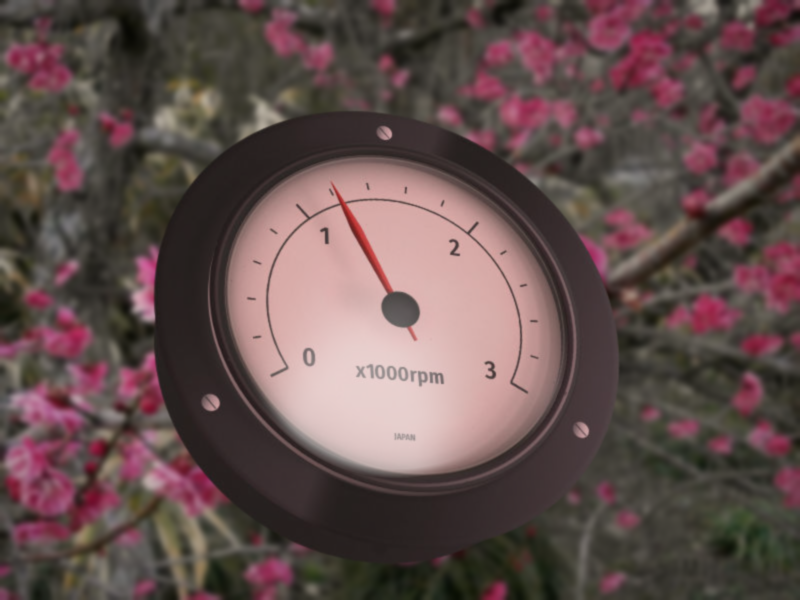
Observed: 1200 rpm
